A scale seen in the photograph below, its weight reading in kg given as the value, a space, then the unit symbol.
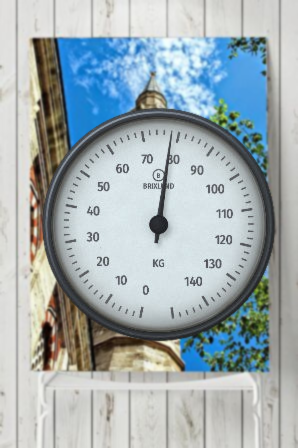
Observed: 78 kg
